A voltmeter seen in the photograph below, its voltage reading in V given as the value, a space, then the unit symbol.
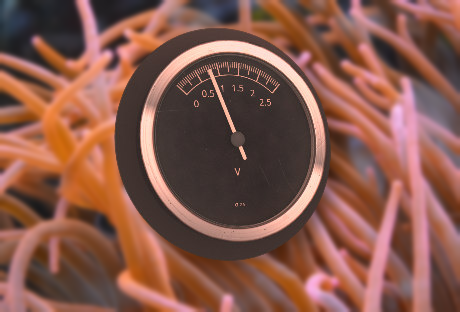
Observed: 0.75 V
